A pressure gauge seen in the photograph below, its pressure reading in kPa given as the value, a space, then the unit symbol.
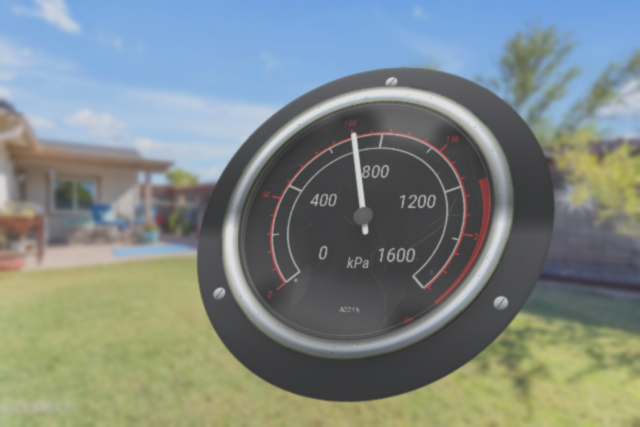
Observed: 700 kPa
